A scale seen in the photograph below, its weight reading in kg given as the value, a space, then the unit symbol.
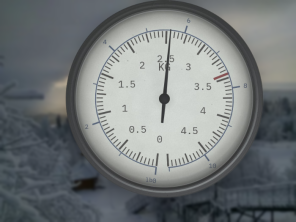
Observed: 2.55 kg
